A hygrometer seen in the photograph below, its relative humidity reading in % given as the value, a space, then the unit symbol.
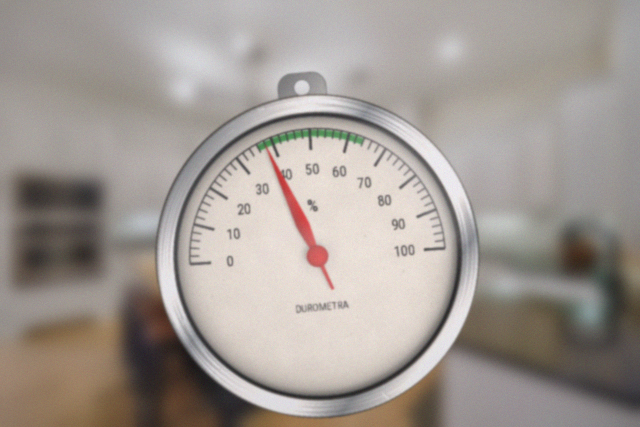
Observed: 38 %
